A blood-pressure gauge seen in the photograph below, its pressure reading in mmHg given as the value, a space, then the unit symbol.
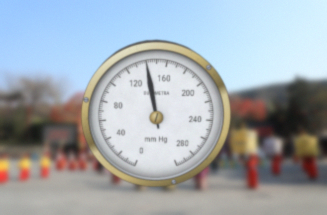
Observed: 140 mmHg
